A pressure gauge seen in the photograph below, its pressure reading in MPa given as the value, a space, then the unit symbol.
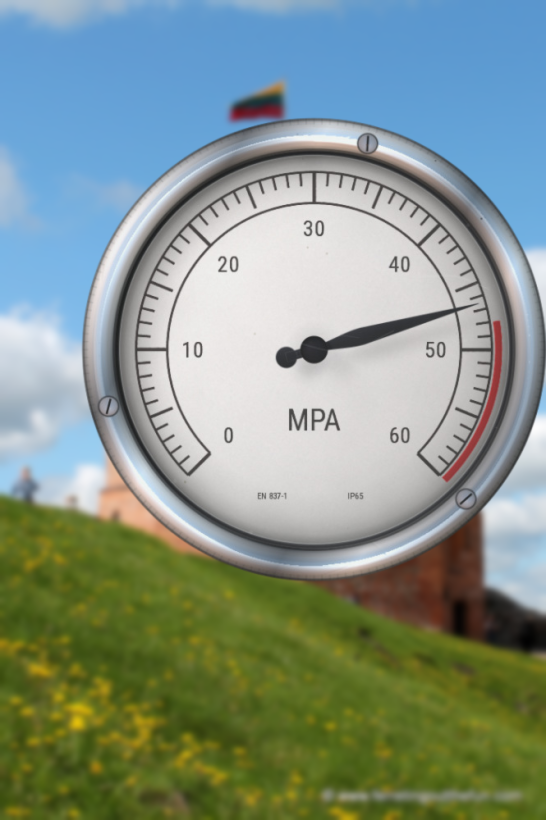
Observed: 46.5 MPa
